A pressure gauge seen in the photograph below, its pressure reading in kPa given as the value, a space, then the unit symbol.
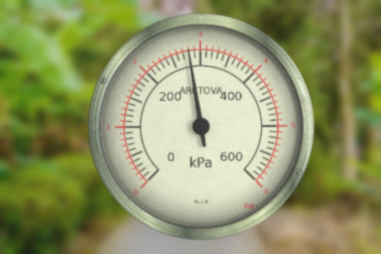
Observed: 280 kPa
